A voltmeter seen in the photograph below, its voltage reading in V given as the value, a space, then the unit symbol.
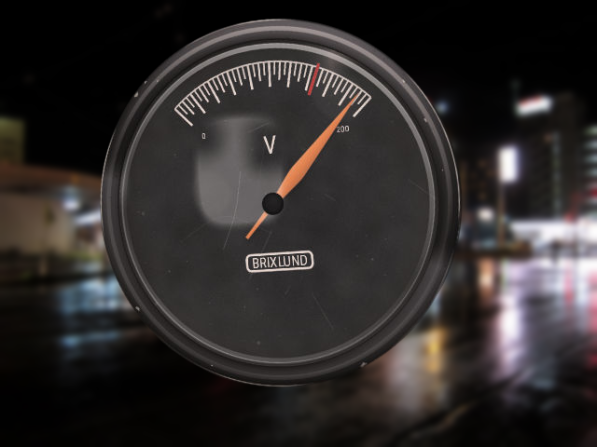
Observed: 190 V
